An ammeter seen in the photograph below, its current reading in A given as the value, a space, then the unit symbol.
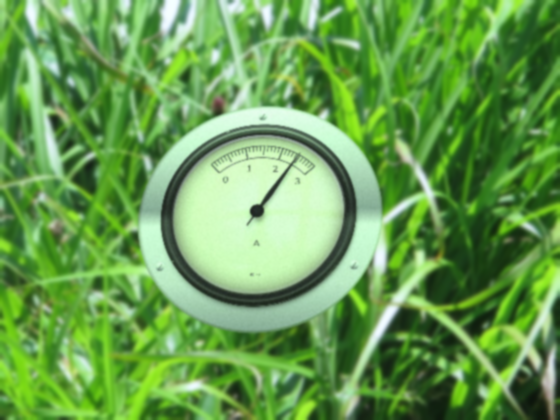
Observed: 2.5 A
